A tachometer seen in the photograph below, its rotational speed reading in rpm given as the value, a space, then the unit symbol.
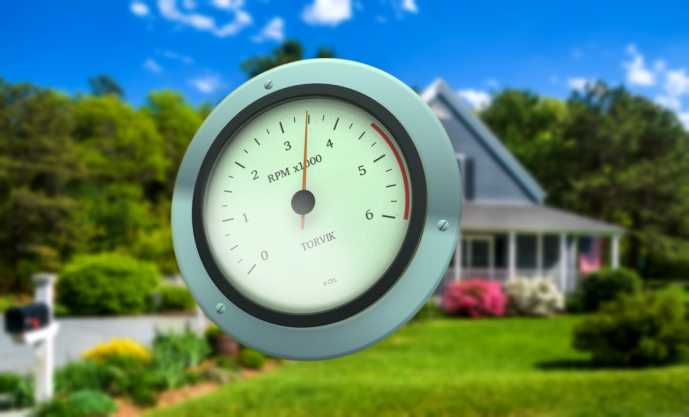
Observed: 3500 rpm
